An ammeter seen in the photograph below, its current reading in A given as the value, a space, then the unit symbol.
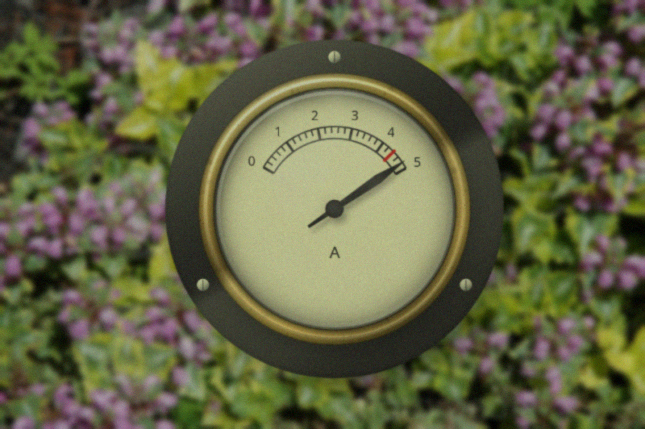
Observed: 4.8 A
